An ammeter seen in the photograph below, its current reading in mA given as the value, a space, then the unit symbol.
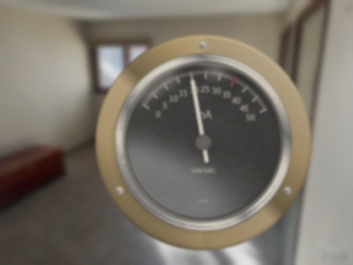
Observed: 20 mA
